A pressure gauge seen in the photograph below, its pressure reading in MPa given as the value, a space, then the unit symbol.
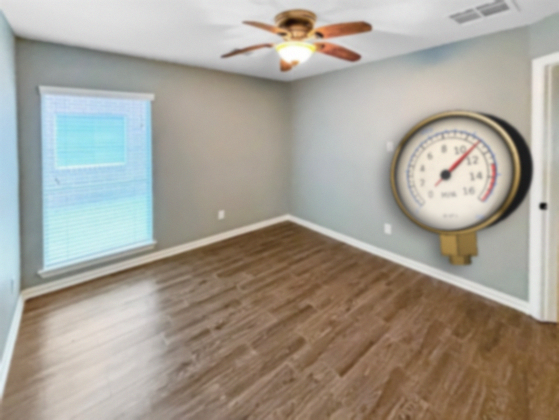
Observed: 11 MPa
